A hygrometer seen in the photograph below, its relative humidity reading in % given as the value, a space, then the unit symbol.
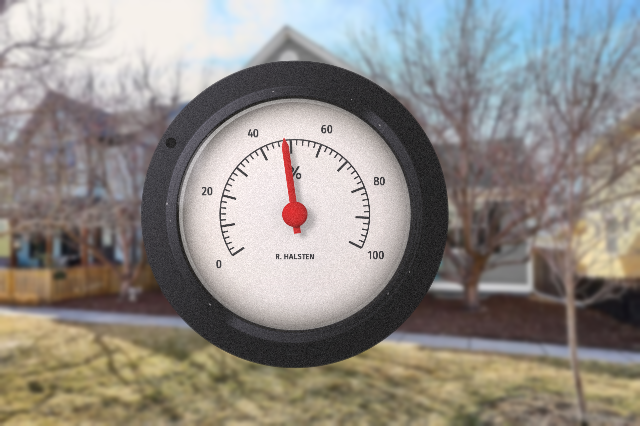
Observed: 48 %
